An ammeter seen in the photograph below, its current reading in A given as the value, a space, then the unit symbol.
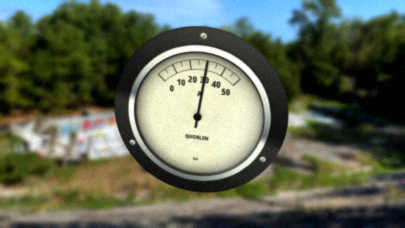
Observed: 30 A
